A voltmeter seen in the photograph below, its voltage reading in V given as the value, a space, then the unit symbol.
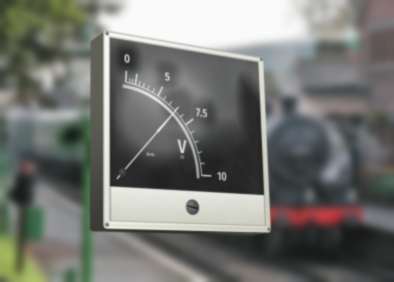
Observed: 6.5 V
